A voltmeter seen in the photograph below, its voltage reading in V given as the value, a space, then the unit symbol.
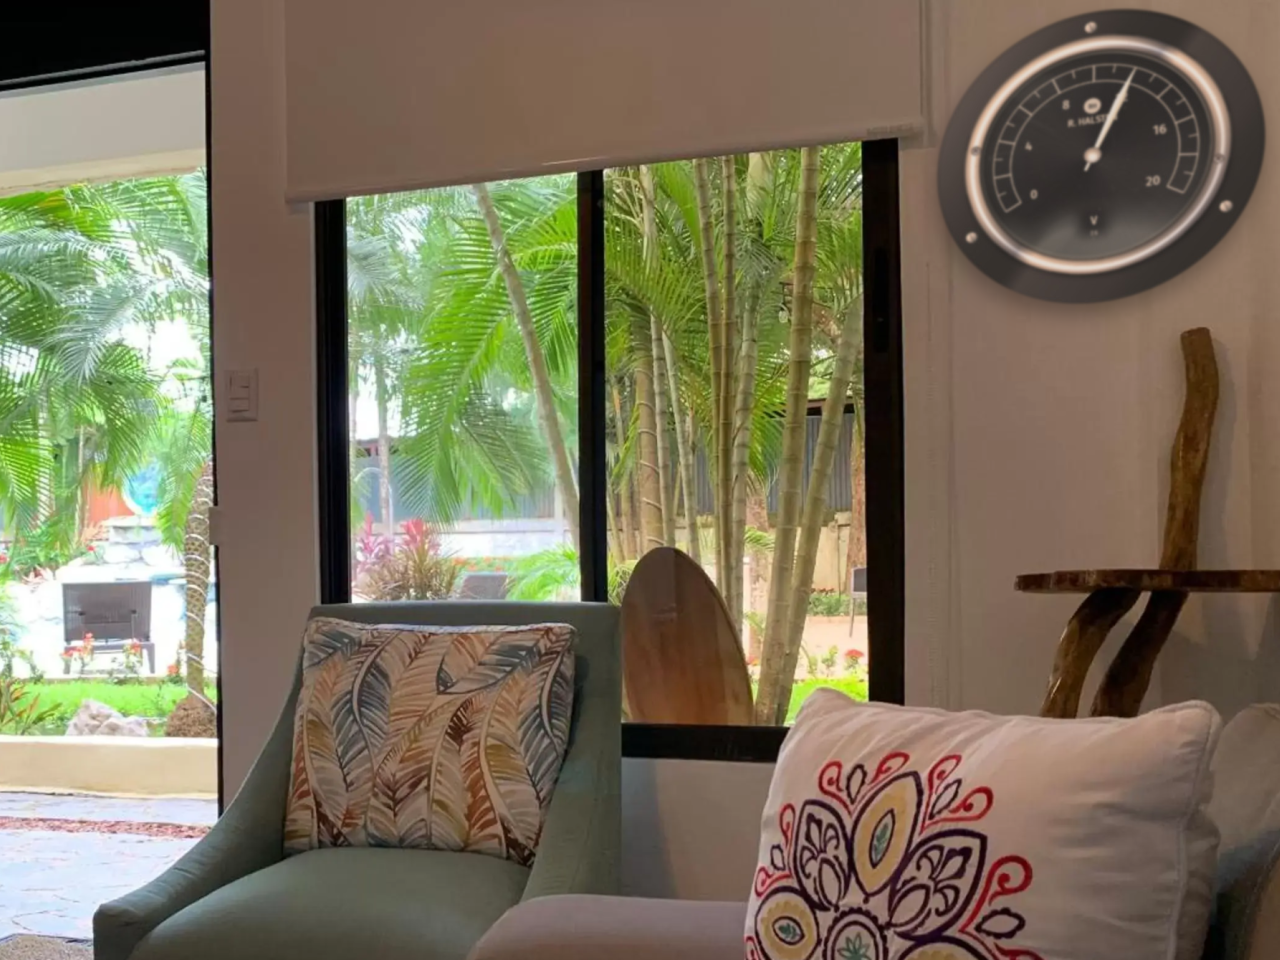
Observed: 12 V
